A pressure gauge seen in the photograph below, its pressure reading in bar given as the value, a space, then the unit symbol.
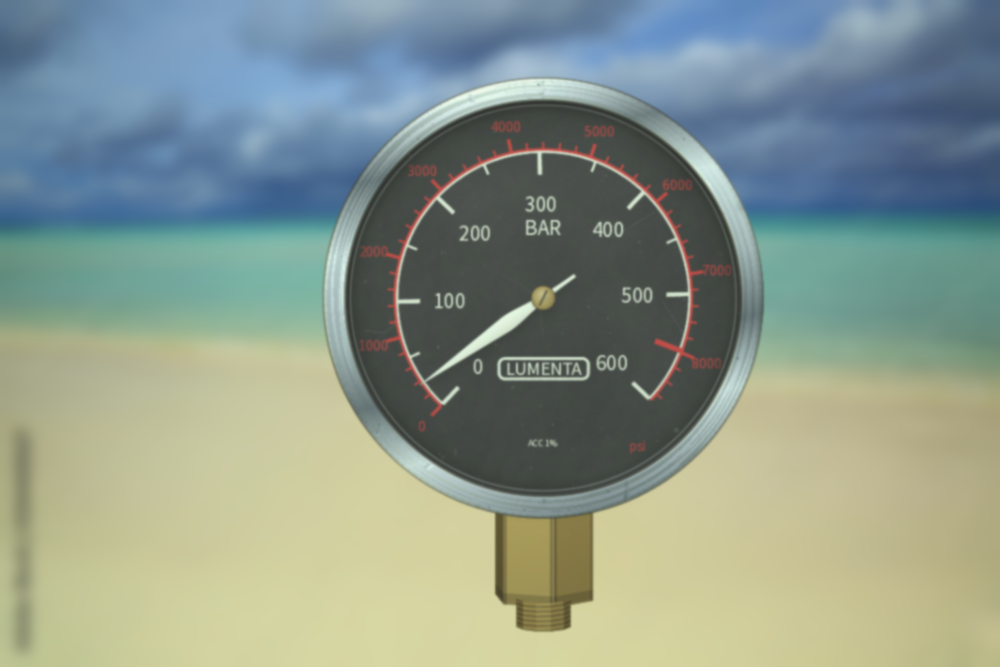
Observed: 25 bar
